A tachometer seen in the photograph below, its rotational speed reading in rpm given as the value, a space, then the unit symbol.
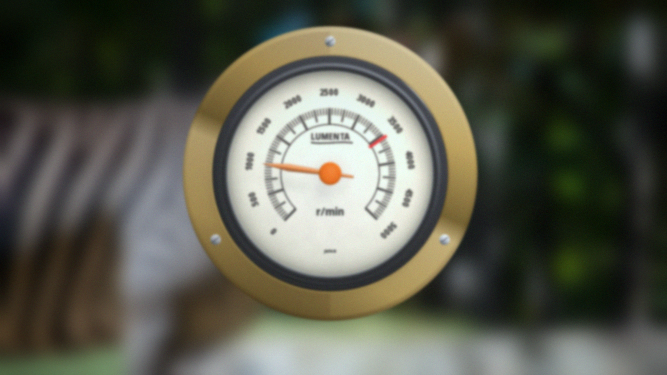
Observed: 1000 rpm
